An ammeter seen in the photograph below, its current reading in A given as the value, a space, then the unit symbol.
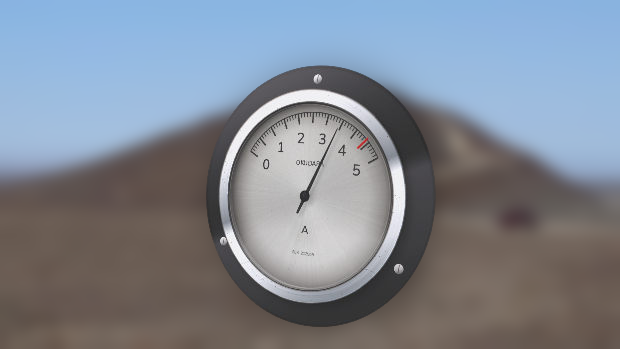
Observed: 3.5 A
